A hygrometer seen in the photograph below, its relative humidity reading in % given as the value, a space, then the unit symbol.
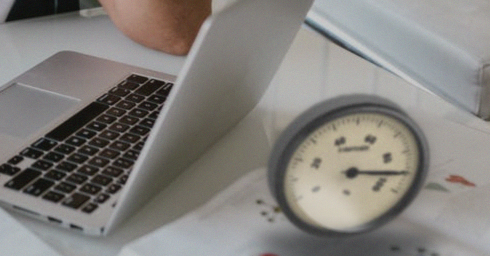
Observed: 90 %
